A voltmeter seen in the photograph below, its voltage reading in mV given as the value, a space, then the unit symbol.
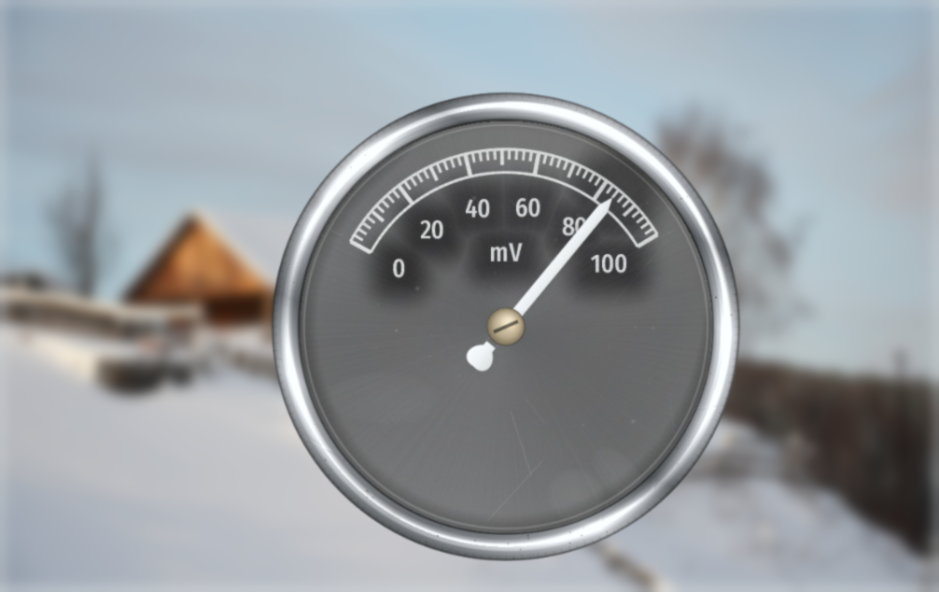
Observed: 84 mV
